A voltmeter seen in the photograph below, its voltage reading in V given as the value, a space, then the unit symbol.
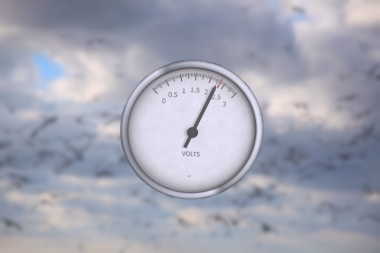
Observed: 2.25 V
